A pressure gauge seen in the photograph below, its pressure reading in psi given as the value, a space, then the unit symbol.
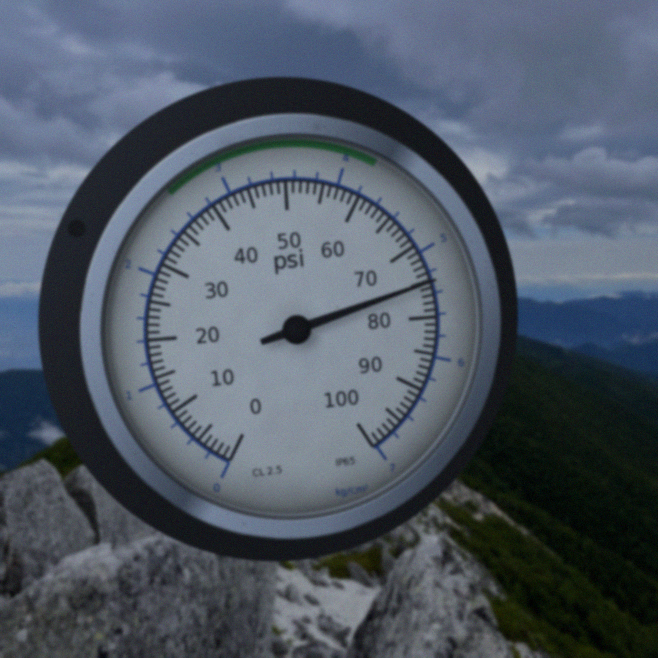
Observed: 75 psi
